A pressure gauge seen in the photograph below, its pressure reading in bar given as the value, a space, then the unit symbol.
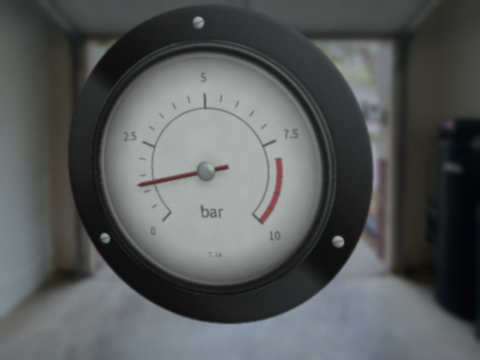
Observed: 1.25 bar
